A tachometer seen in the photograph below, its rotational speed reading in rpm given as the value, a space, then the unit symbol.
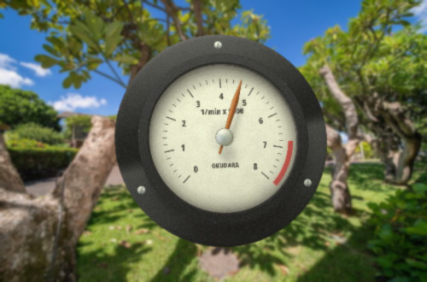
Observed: 4600 rpm
